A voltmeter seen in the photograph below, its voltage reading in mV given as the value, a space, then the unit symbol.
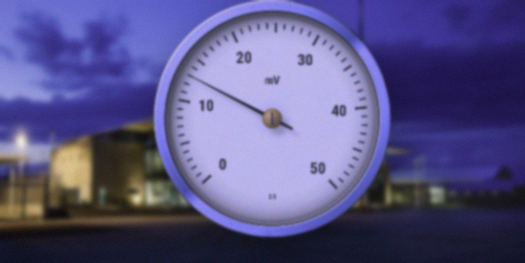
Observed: 13 mV
